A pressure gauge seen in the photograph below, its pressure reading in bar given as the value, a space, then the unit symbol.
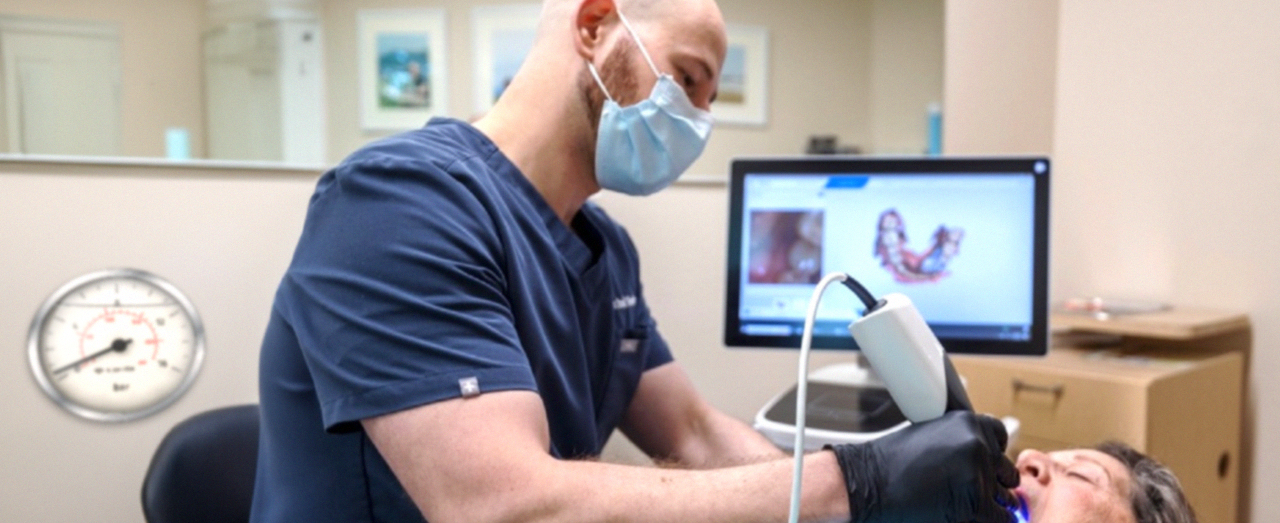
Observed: 0.5 bar
